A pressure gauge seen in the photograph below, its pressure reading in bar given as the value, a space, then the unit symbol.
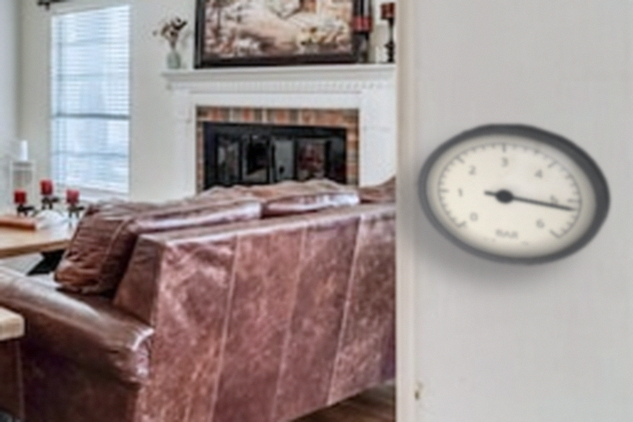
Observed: 5.2 bar
